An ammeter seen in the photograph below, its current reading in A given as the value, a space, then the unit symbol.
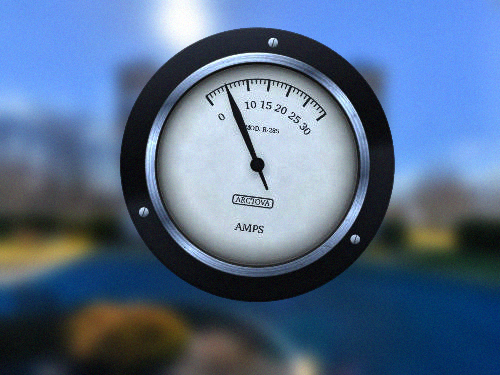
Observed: 5 A
